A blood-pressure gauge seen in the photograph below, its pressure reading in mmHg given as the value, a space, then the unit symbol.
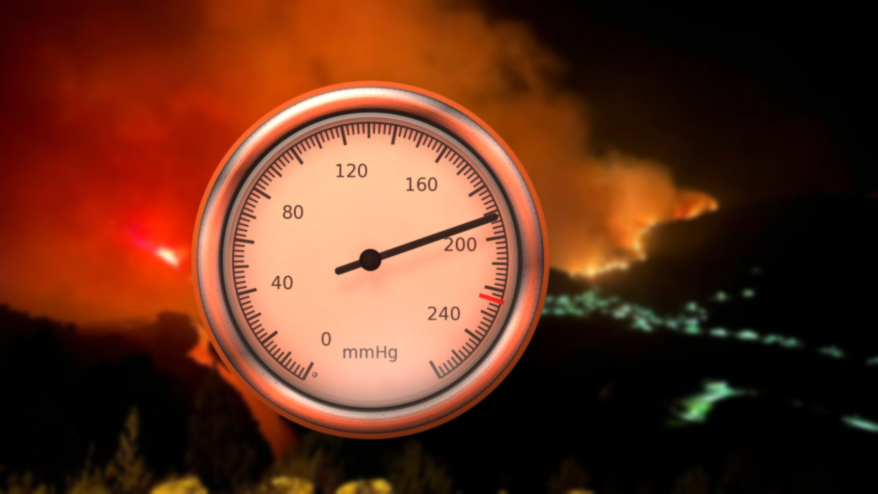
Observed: 192 mmHg
